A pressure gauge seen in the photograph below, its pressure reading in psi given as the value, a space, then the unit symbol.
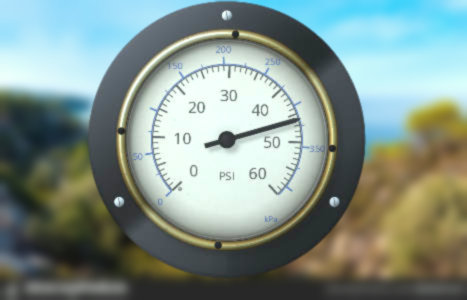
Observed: 46 psi
